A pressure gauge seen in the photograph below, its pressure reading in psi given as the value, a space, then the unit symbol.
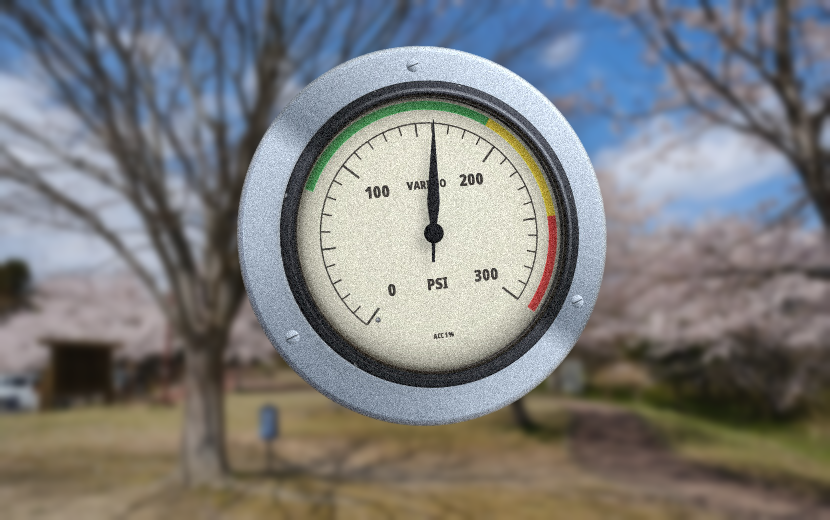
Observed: 160 psi
